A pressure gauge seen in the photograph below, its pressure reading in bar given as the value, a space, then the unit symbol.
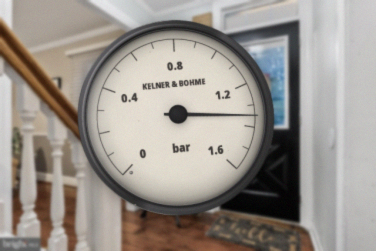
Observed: 1.35 bar
